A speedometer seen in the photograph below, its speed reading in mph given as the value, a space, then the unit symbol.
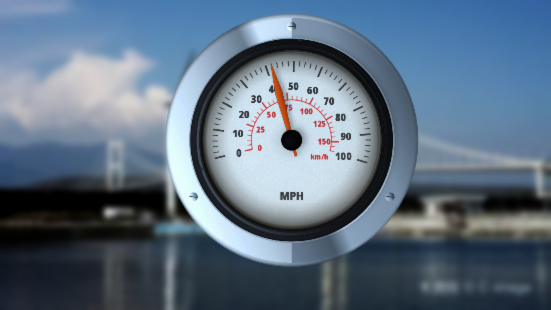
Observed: 42 mph
